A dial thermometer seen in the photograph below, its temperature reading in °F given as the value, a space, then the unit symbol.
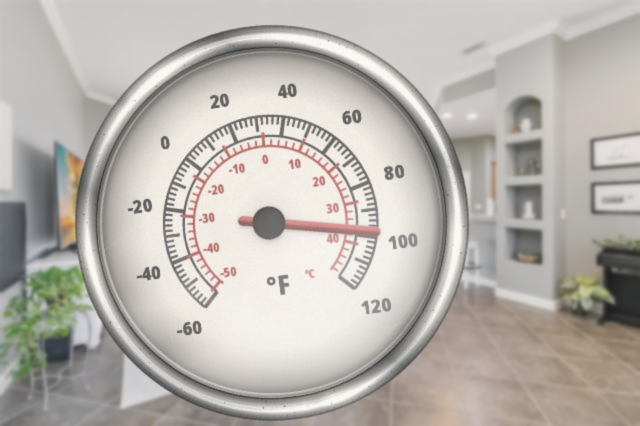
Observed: 98 °F
